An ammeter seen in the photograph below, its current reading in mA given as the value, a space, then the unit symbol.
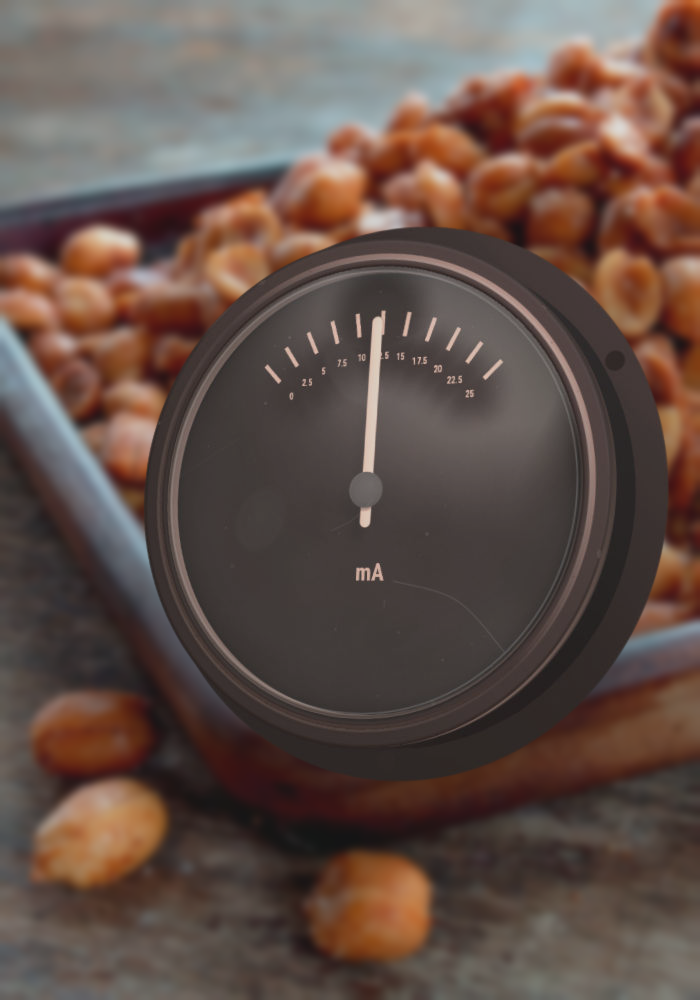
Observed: 12.5 mA
